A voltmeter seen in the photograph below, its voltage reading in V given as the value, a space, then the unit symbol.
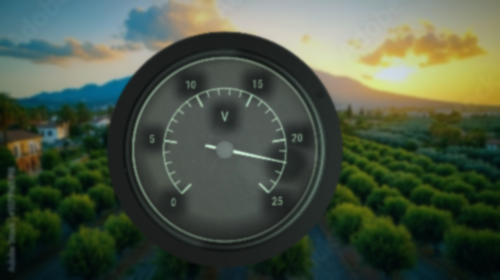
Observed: 22 V
